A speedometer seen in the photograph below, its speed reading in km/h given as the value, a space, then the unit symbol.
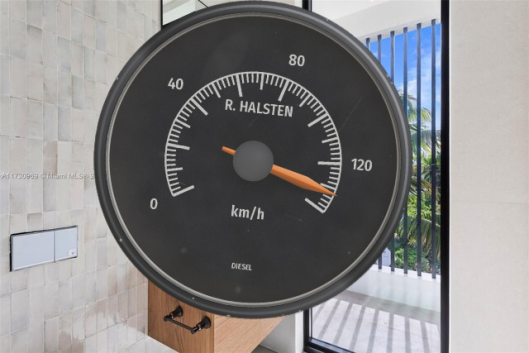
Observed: 132 km/h
